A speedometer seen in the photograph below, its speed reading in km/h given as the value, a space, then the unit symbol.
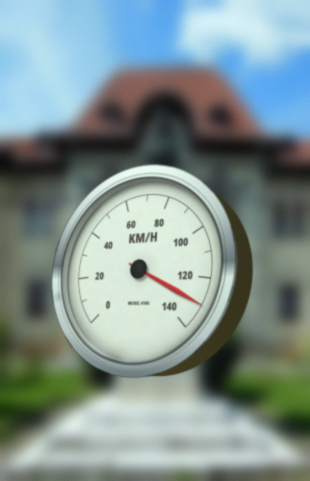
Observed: 130 km/h
